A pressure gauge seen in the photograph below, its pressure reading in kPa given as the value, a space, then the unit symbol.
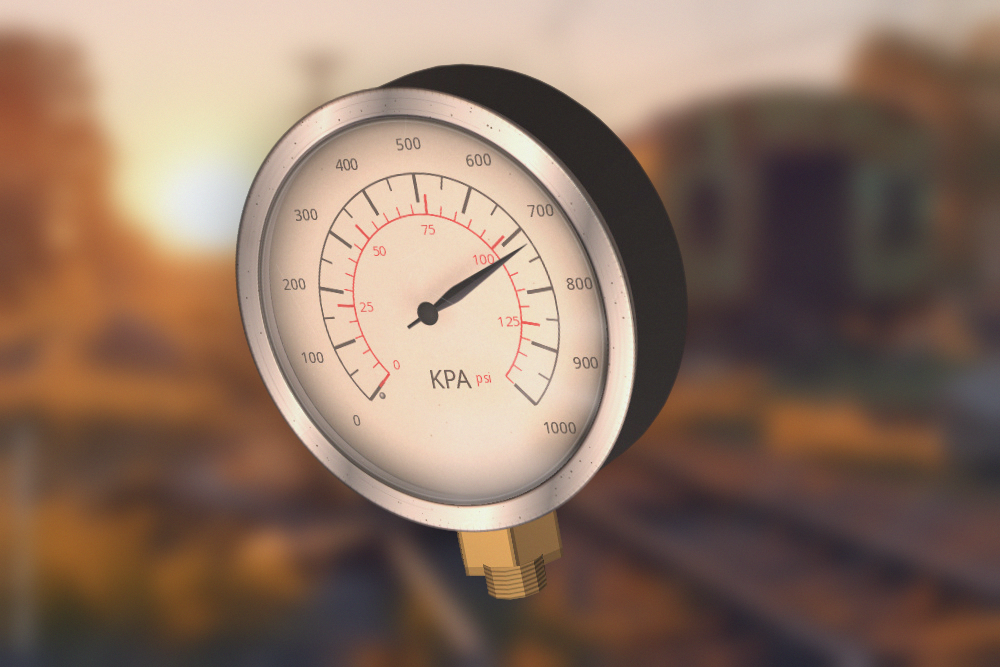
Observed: 725 kPa
